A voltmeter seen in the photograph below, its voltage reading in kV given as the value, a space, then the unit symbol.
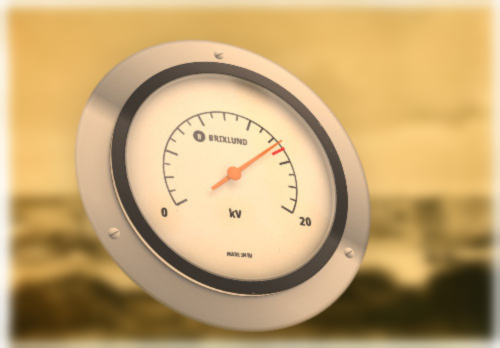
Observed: 14.5 kV
